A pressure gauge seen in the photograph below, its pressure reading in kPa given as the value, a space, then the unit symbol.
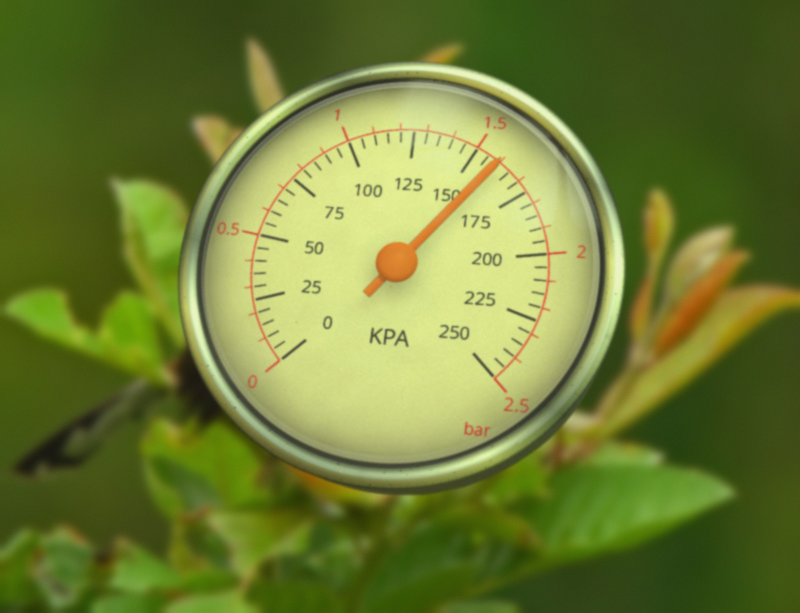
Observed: 160 kPa
